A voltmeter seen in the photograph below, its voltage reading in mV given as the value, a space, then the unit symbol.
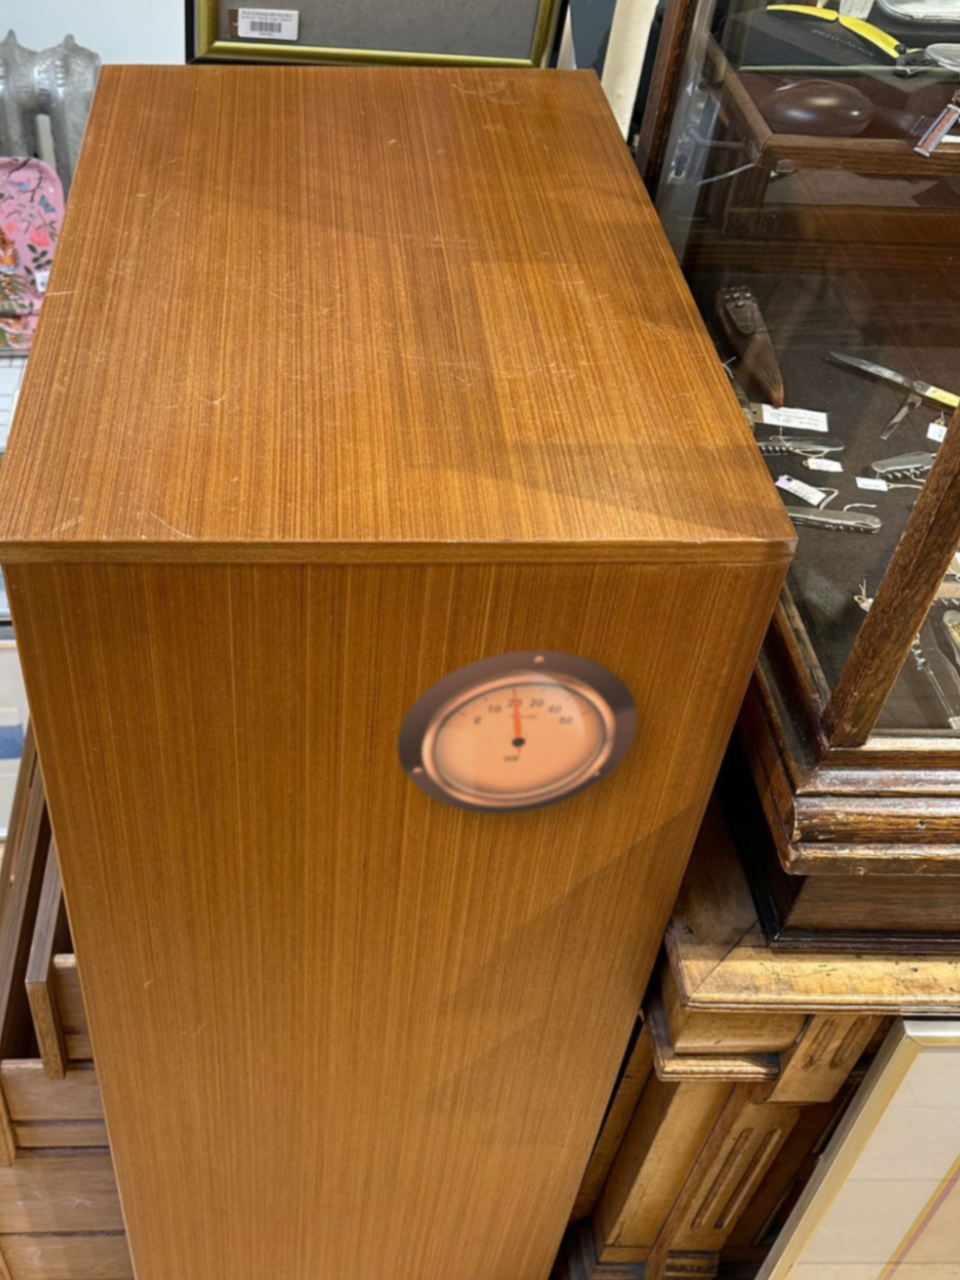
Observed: 20 mV
